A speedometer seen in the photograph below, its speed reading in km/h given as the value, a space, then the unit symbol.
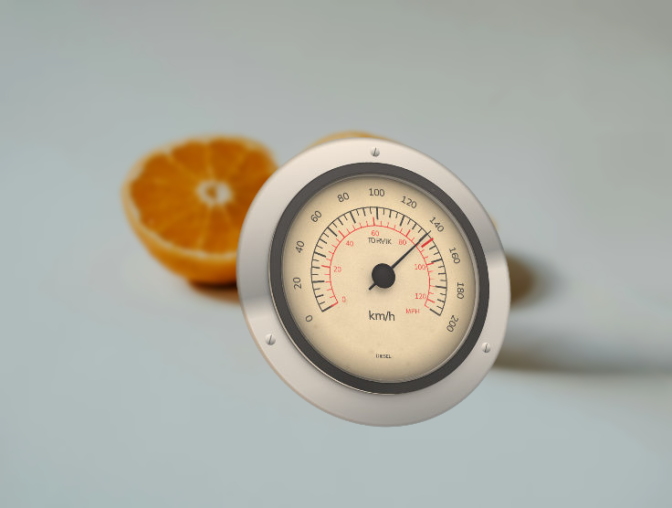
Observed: 140 km/h
